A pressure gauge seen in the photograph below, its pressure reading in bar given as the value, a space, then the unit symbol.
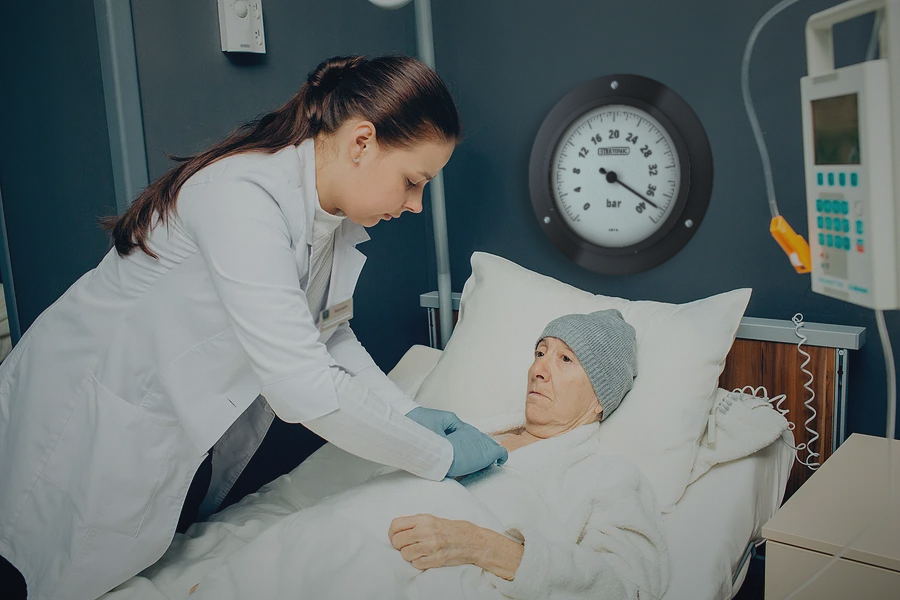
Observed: 38 bar
